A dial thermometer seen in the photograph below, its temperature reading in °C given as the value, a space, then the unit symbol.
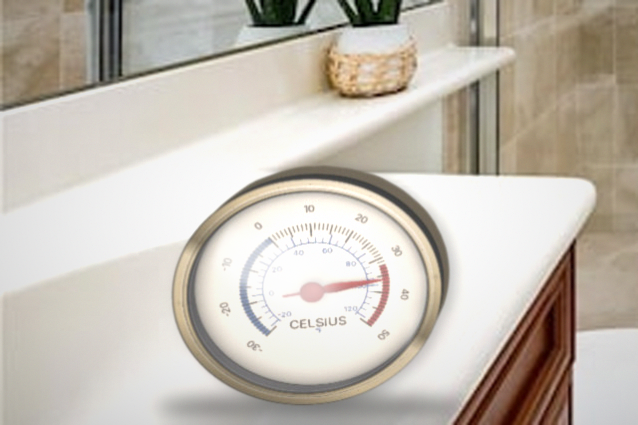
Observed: 35 °C
